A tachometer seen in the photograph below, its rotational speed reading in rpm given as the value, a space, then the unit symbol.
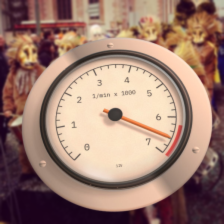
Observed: 6600 rpm
